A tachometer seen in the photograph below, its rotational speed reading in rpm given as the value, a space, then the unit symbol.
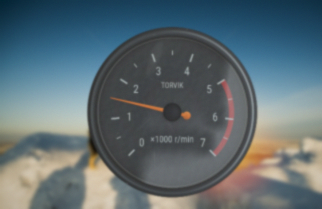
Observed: 1500 rpm
